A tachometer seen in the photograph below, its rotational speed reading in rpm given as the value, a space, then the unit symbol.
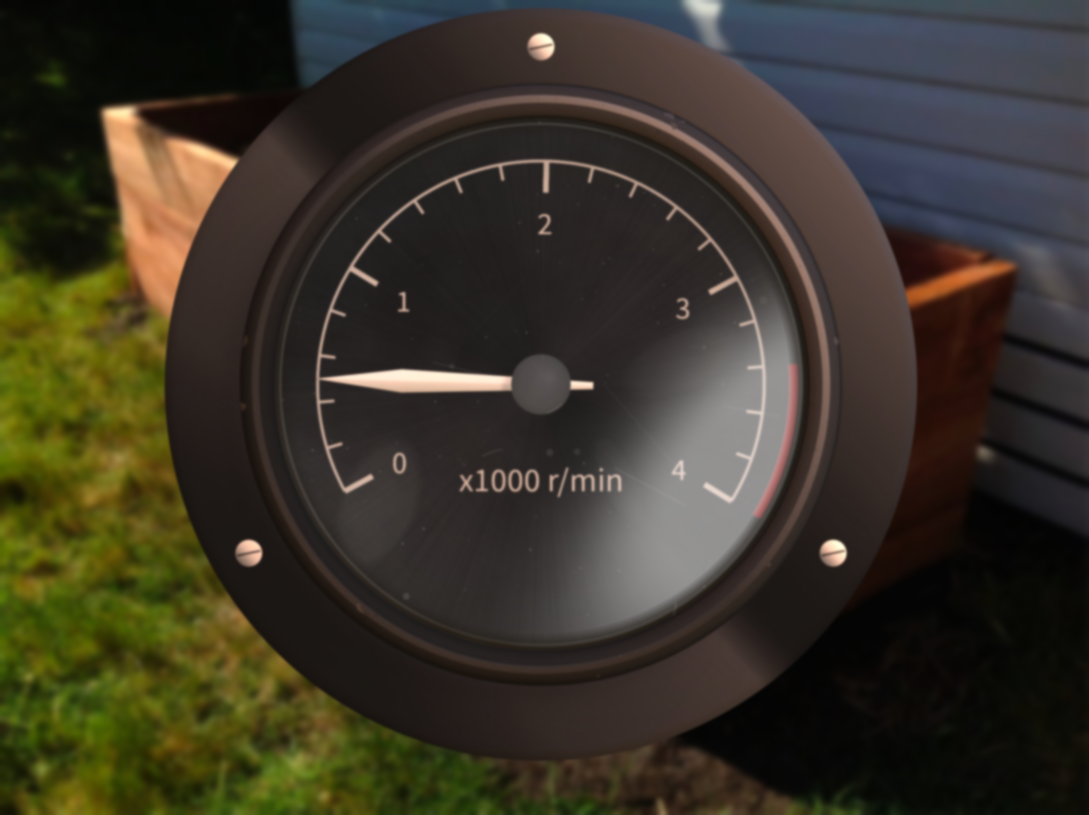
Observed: 500 rpm
